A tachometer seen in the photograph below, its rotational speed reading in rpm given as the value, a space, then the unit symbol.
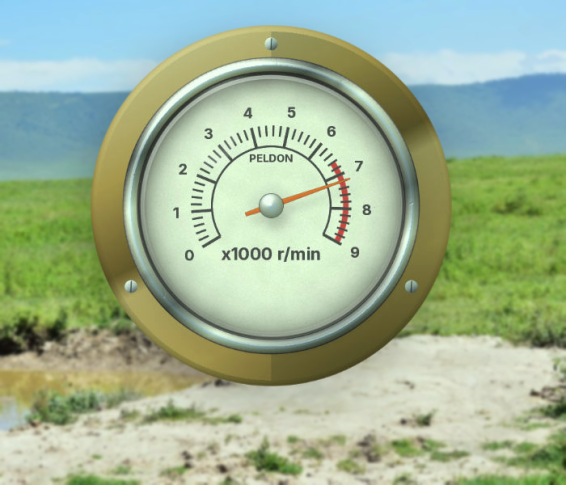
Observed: 7200 rpm
